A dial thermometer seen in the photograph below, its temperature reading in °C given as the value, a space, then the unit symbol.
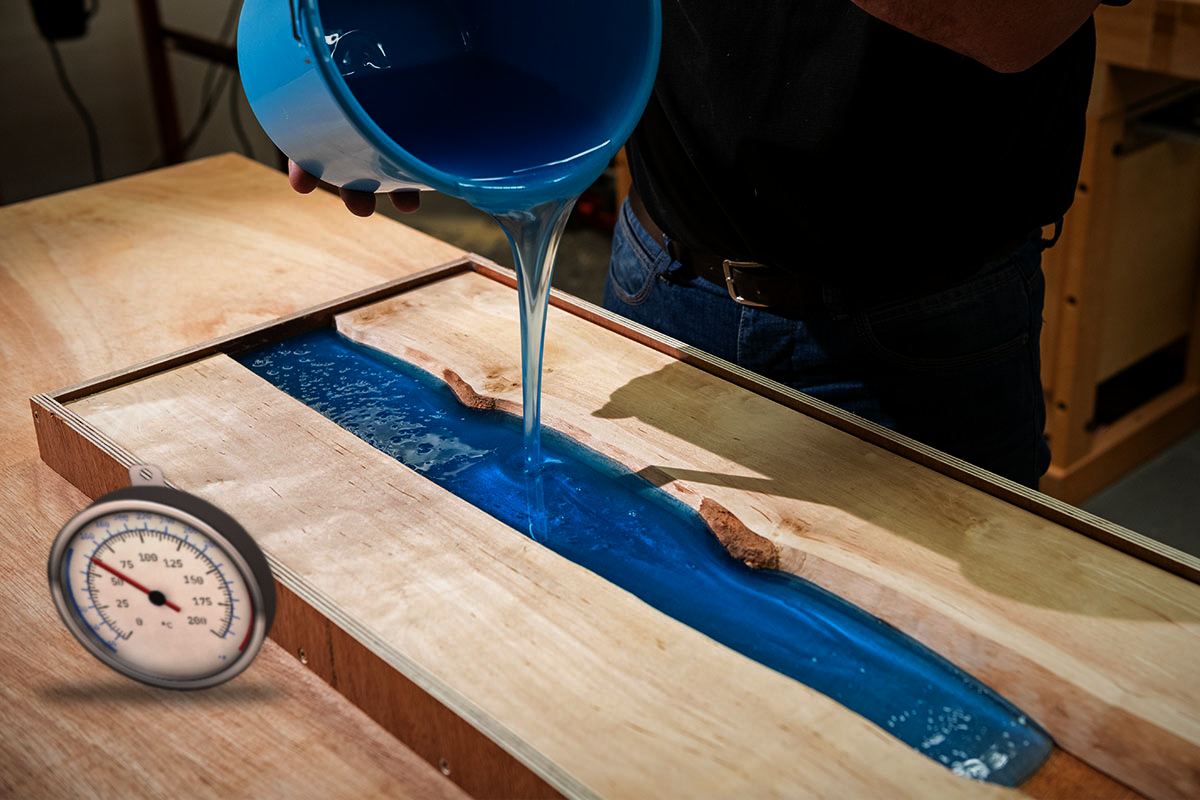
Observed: 62.5 °C
